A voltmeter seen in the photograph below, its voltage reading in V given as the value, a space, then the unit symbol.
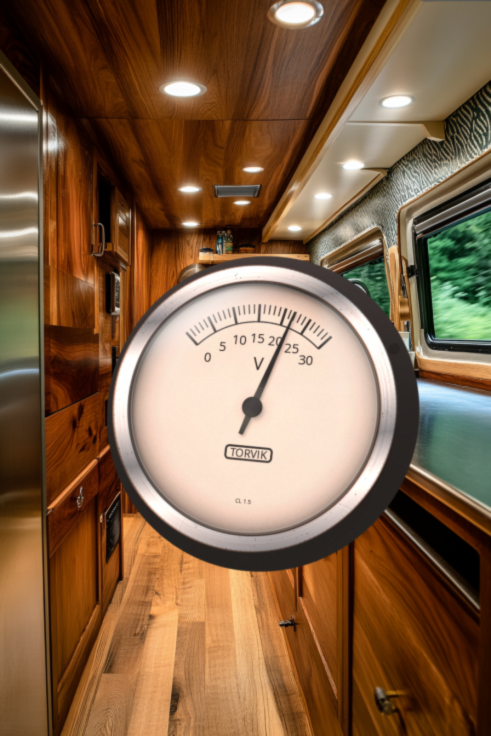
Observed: 22 V
